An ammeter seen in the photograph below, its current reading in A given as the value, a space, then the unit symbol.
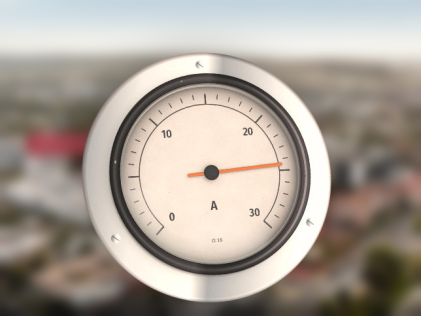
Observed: 24.5 A
